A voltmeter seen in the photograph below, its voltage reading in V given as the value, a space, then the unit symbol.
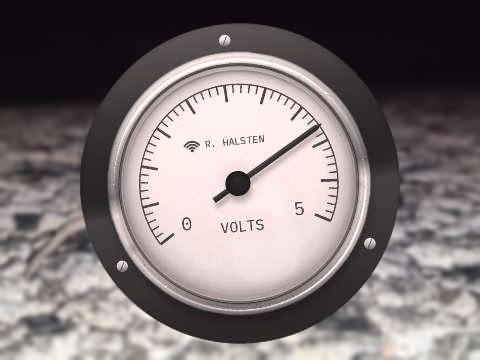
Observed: 3.8 V
